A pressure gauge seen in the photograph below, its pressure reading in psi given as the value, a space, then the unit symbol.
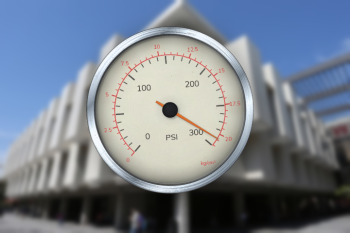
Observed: 290 psi
